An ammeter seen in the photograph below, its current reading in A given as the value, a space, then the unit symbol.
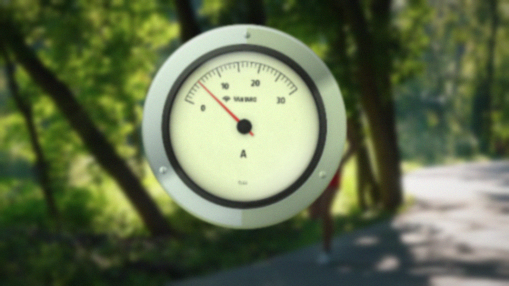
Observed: 5 A
